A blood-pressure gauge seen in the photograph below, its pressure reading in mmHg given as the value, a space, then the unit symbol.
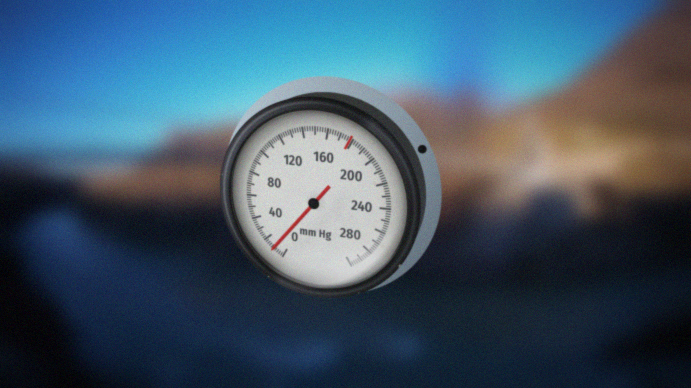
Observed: 10 mmHg
